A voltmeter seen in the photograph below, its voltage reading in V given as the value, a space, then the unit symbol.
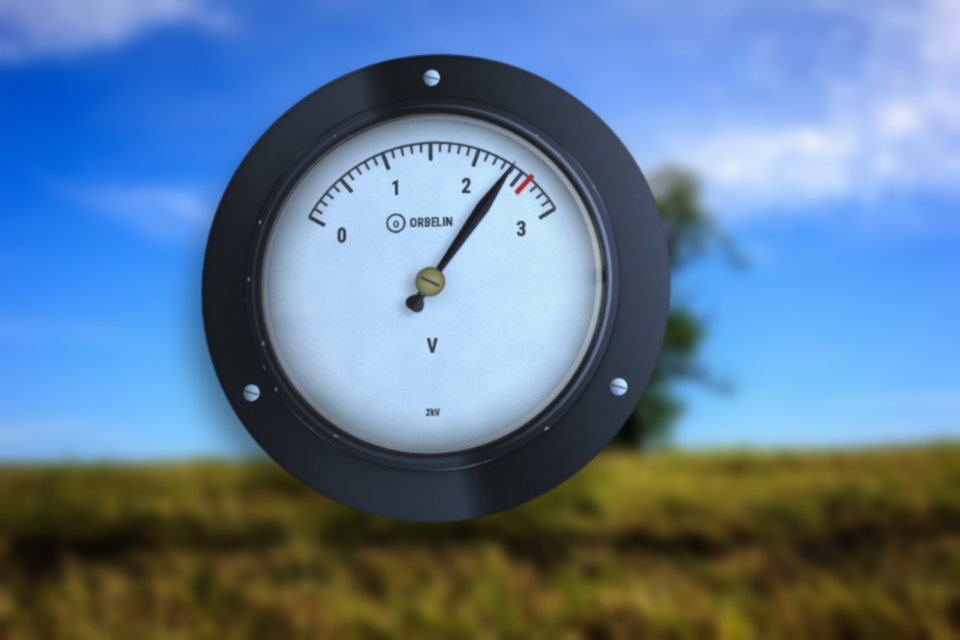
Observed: 2.4 V
